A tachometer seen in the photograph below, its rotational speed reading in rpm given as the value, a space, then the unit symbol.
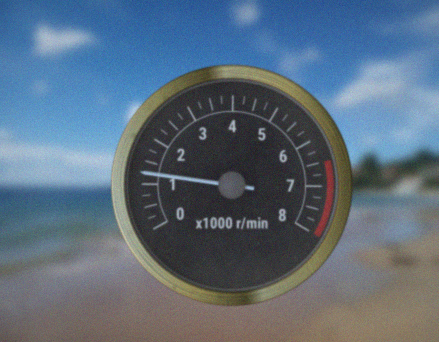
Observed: 1250 rpm
